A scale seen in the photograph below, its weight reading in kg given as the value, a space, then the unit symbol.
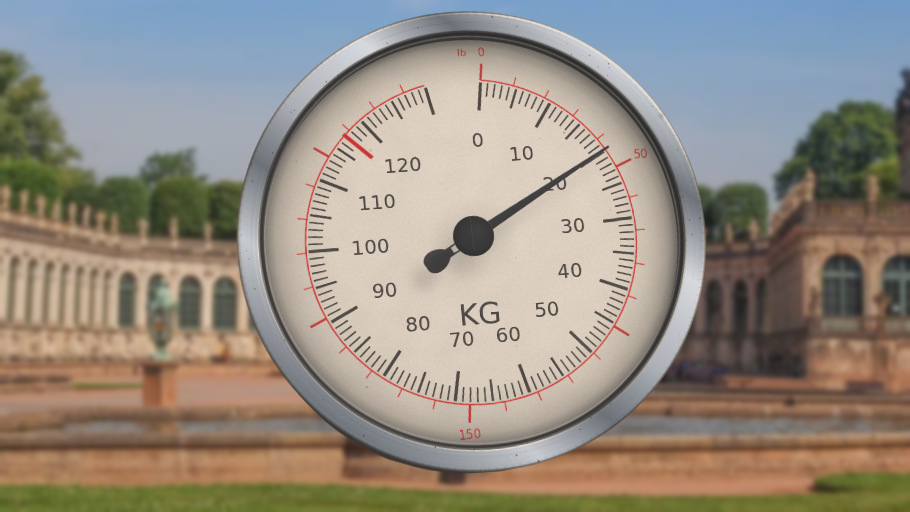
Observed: 20 kg
